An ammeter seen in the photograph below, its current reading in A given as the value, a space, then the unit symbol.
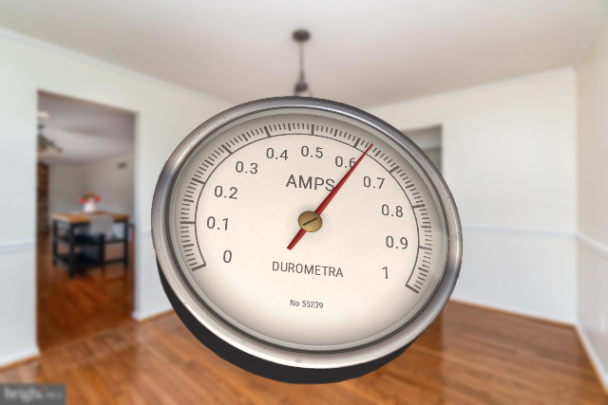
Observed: 0.63 A
